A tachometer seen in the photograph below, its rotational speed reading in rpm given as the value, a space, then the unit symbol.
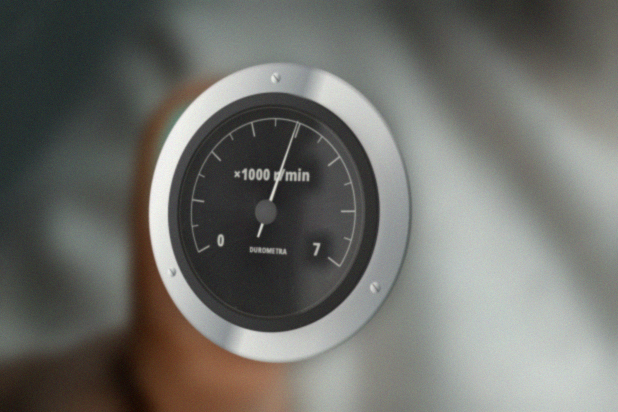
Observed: 4000 rpm
